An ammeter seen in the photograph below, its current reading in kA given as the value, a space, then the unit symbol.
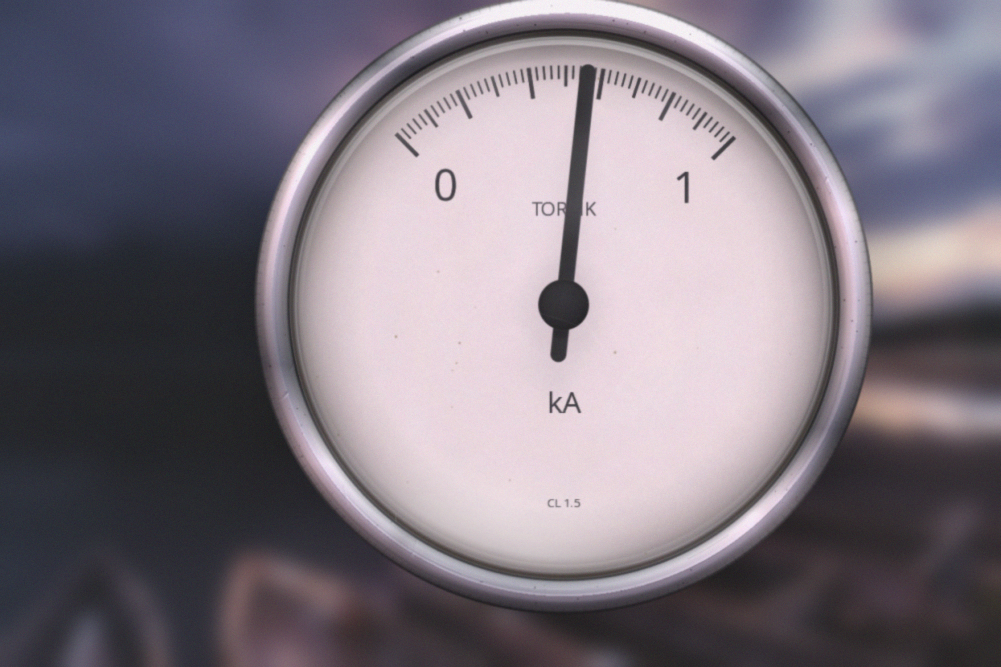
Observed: 0.56 kA
